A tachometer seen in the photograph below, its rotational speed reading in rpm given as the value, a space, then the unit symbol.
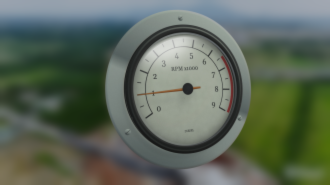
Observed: 1000 rpm
